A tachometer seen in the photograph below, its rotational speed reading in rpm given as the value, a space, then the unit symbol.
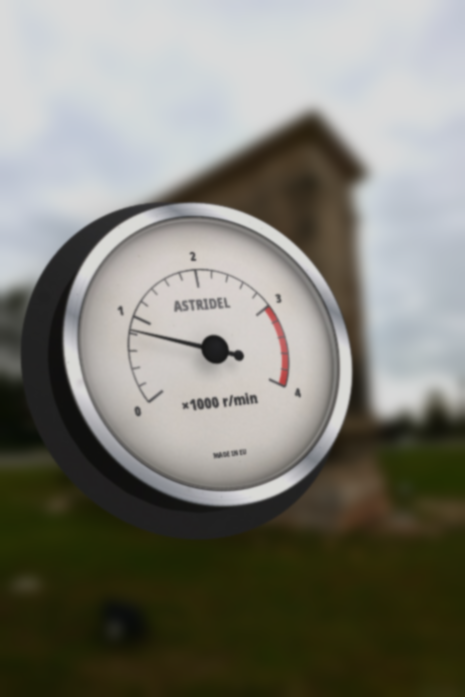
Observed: 800 rpm
